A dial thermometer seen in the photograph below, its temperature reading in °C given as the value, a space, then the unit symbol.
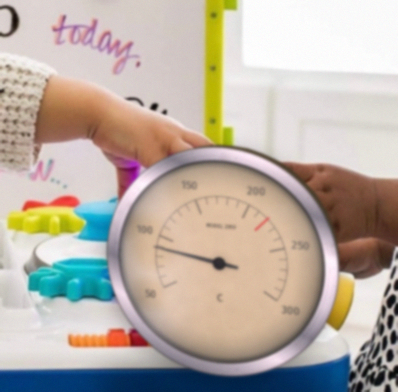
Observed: 90 °C
